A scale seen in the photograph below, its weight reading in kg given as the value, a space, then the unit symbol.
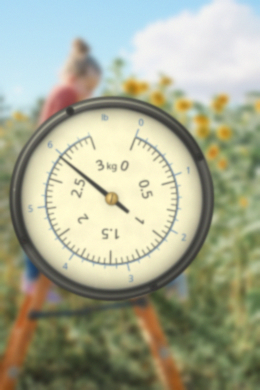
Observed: 2.7 kg
